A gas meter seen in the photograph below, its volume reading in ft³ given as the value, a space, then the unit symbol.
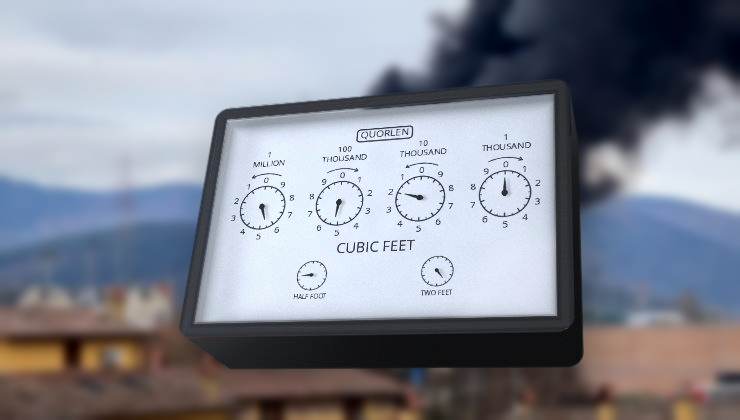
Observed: 552000 ft³
